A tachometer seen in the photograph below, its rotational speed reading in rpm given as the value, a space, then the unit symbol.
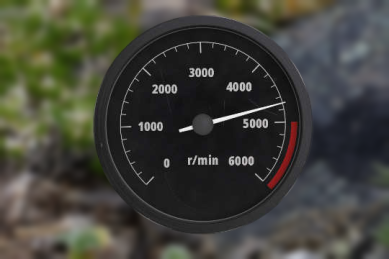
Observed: 4700 rpm
